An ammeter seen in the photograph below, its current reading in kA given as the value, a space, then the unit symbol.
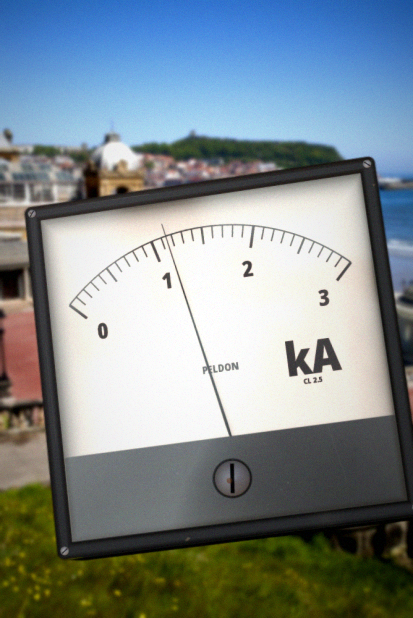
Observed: 1.15 kA
